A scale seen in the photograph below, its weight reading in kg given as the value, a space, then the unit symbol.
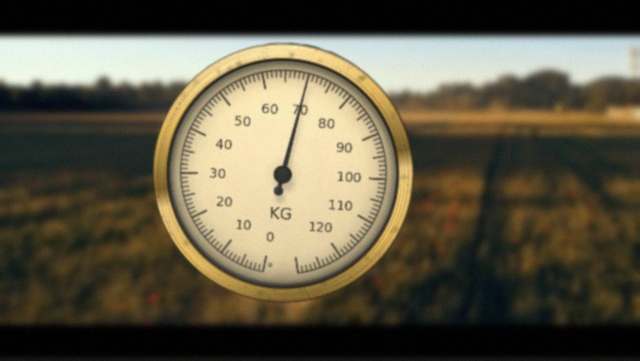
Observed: 70 kg
